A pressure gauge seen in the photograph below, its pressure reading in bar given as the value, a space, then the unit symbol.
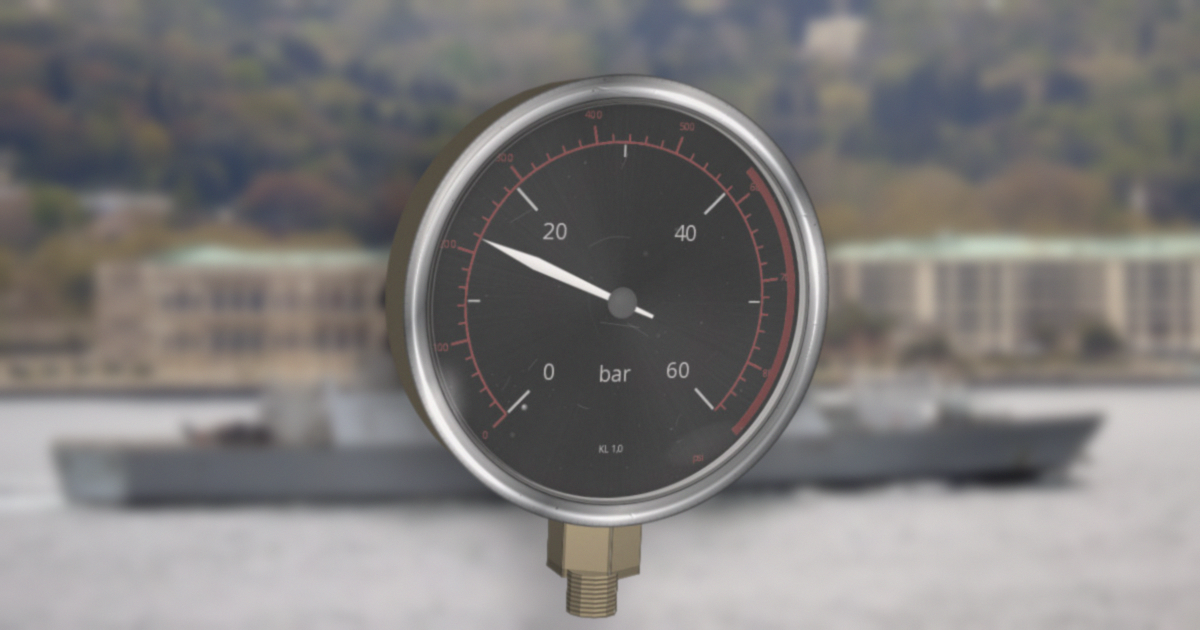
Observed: 15 bar
